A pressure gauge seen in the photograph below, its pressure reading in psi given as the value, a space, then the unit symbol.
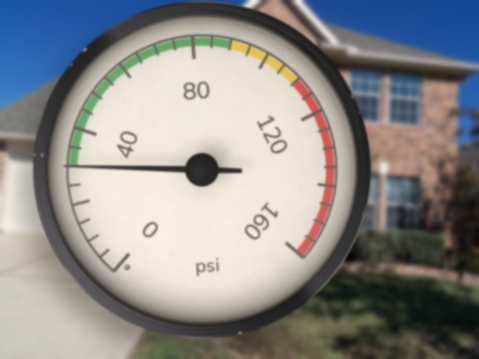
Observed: 30 psi
